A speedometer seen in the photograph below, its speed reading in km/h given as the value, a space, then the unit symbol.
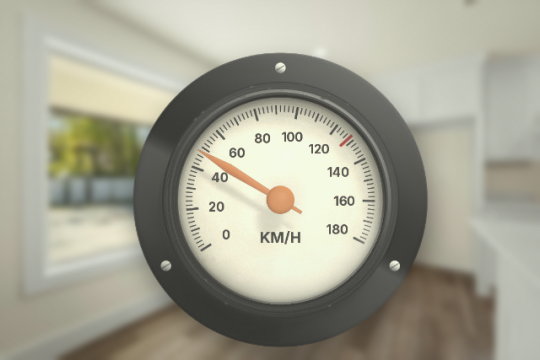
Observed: 48 km/h
